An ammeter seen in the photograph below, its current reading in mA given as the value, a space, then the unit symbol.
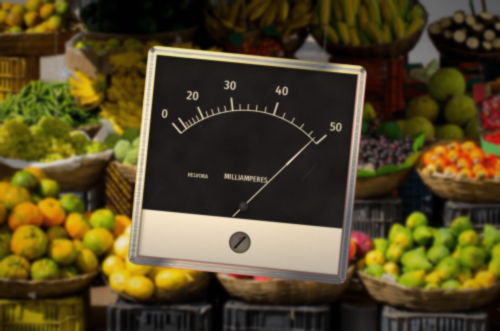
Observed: 49 mA
